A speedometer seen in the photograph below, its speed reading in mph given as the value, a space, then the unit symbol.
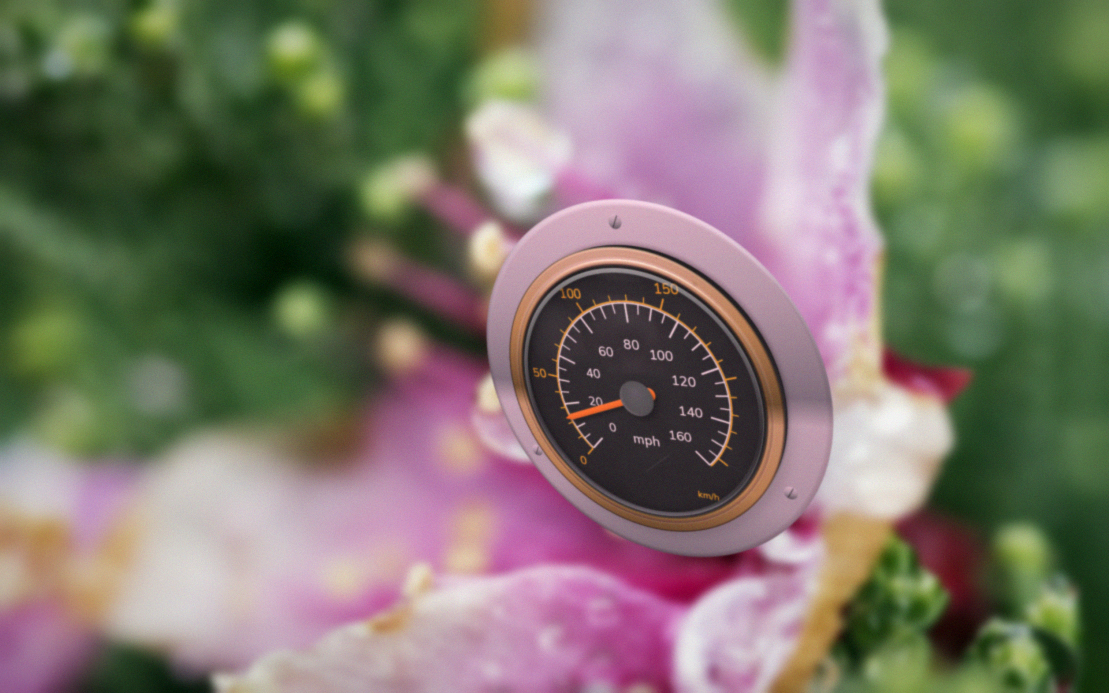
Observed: 15 mph
